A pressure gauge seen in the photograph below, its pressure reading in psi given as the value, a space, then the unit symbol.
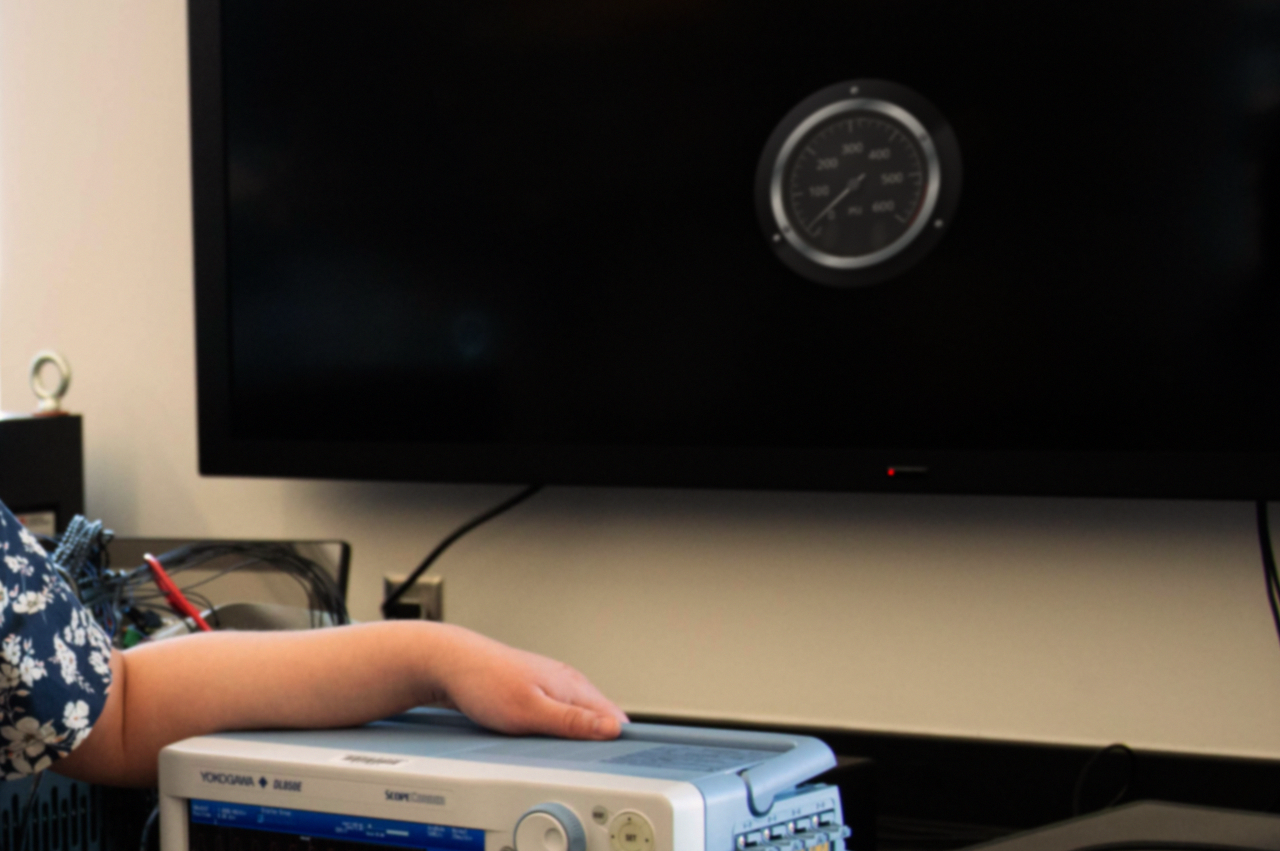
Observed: 20 psi
